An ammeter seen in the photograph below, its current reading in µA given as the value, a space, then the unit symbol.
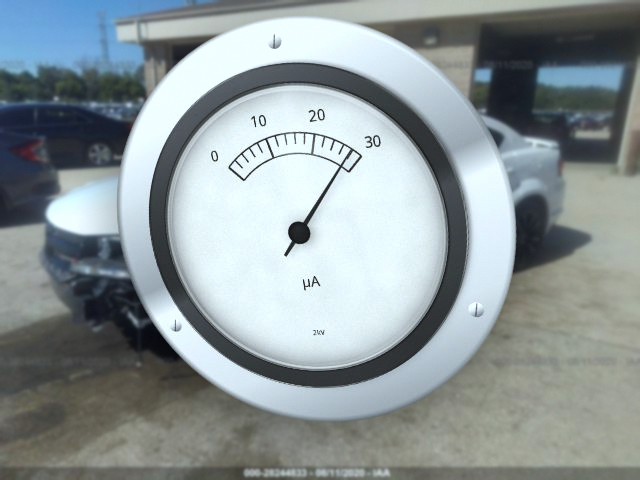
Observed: 28 µA
